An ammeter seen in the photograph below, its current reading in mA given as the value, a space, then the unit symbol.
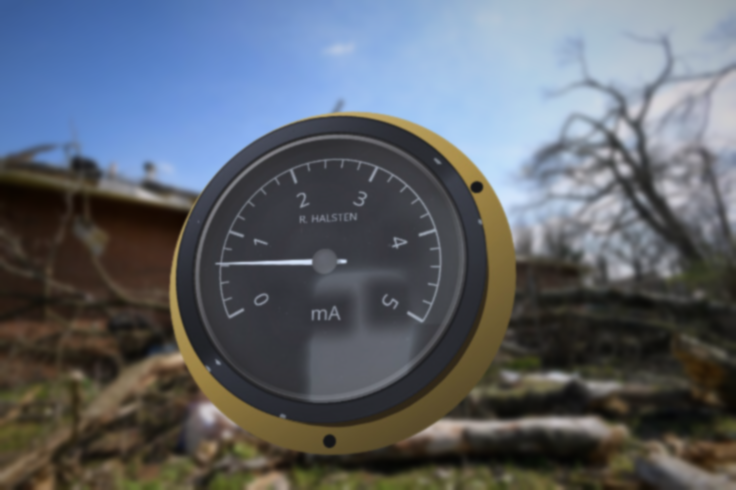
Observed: 0.6 mA
